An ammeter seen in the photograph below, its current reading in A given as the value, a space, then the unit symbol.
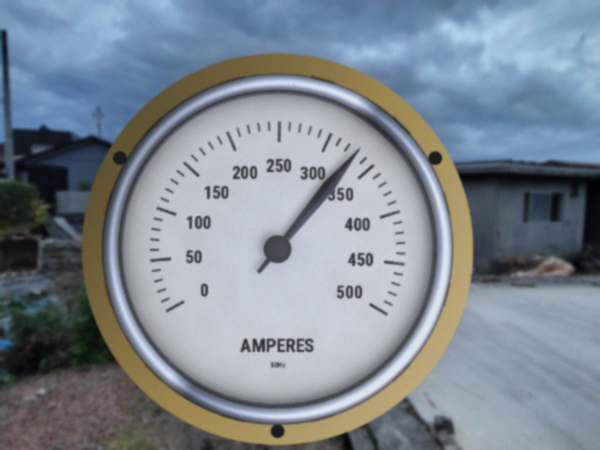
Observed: 330 A
